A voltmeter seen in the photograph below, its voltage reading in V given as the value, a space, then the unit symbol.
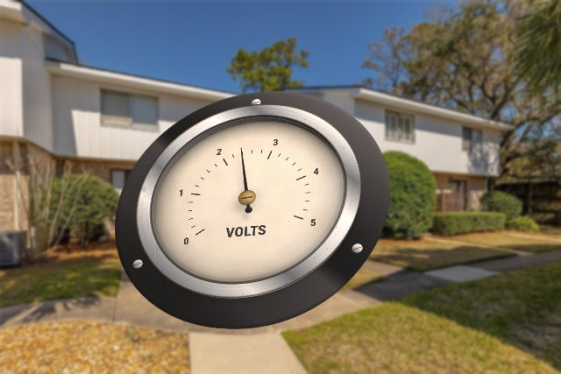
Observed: 2.4 V
